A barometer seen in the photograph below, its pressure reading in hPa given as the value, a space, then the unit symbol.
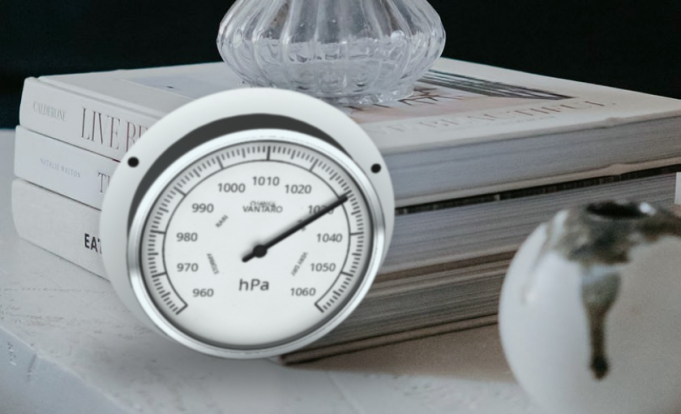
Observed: 1030 hPa
